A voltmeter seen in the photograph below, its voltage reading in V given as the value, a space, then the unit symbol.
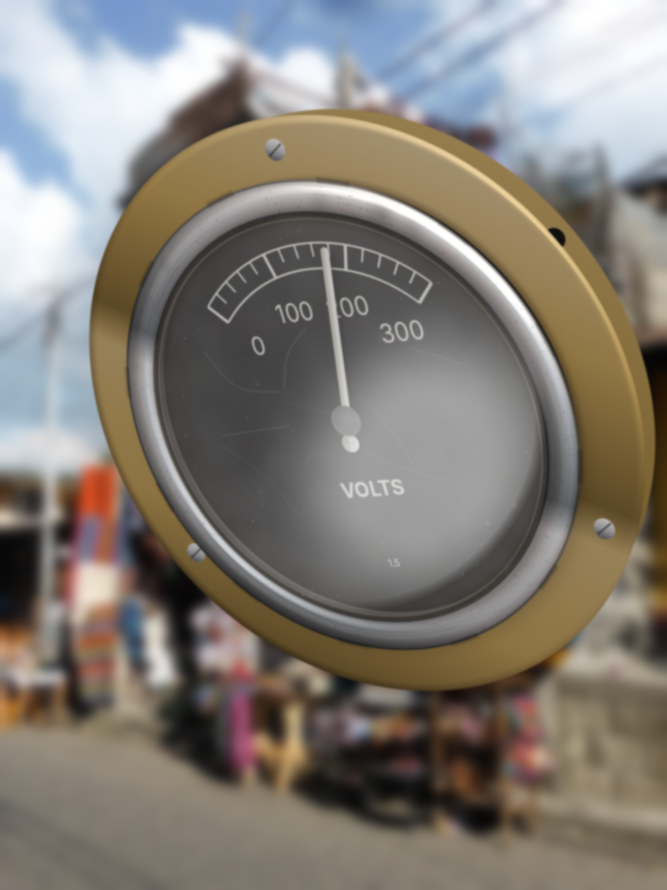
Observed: 180 V
